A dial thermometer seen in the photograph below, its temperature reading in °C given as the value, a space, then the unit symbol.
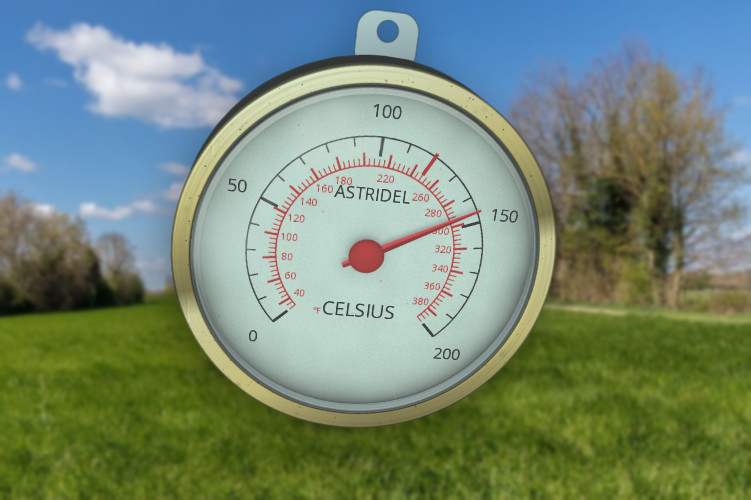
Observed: 145 °C
